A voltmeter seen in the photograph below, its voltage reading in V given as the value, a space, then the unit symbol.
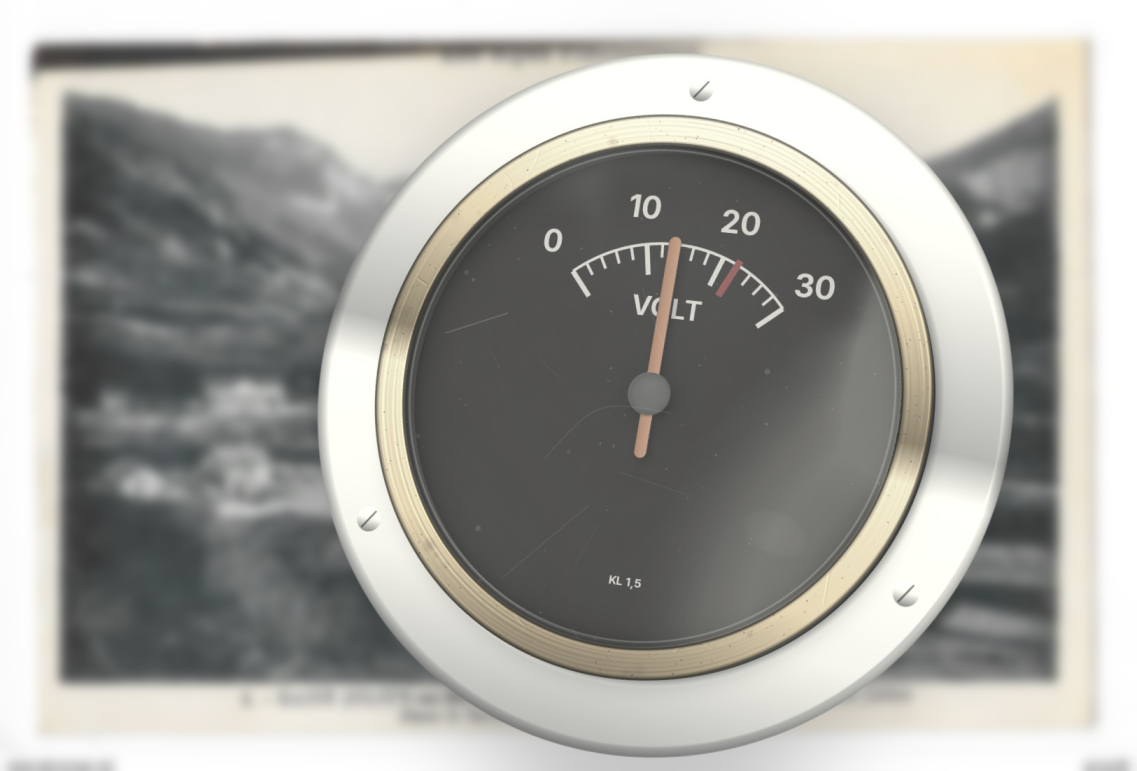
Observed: 14 V
